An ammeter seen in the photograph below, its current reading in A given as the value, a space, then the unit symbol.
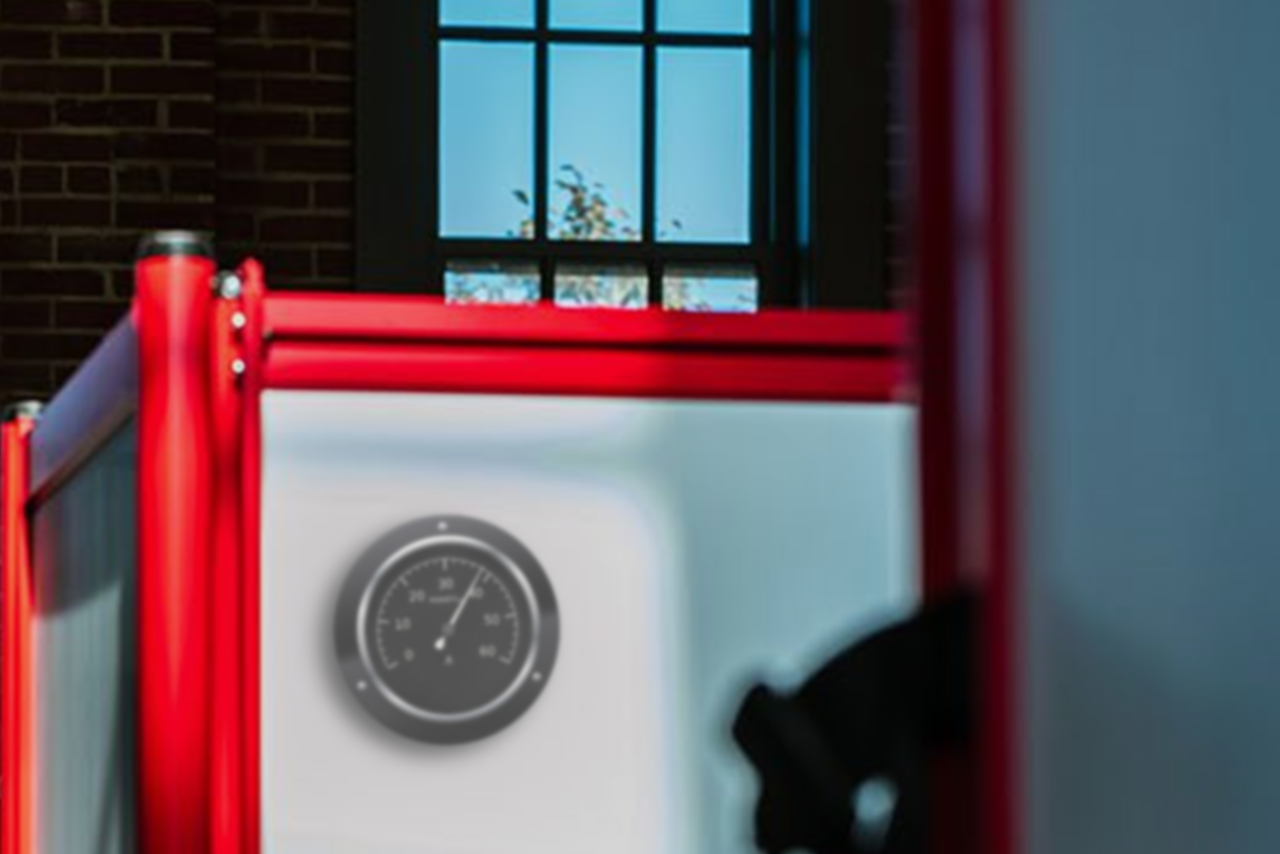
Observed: 38 A
